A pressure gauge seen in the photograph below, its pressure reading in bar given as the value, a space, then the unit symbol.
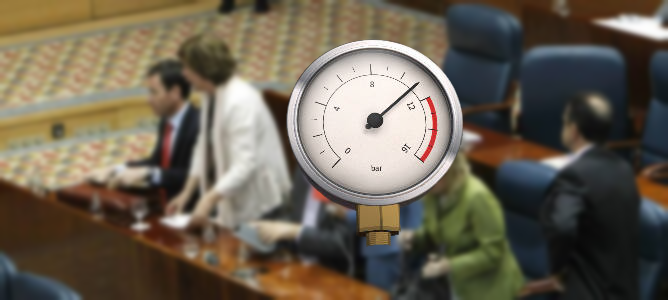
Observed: 11 bar
